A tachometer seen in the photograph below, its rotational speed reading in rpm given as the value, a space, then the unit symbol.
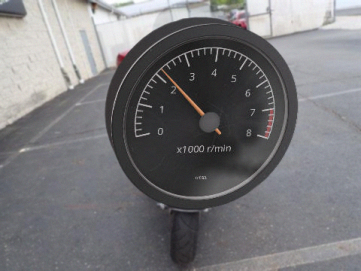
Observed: 2200 rpm
